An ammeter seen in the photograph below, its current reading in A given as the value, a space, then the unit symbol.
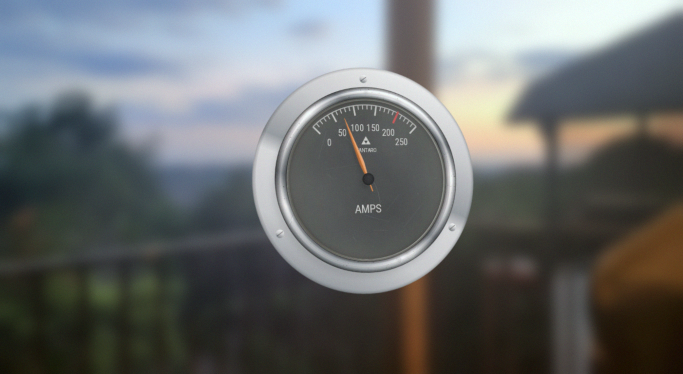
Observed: 70 A
